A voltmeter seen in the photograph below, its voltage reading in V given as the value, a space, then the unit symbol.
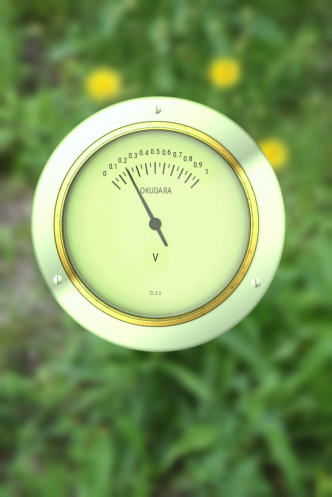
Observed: 0.2 V
